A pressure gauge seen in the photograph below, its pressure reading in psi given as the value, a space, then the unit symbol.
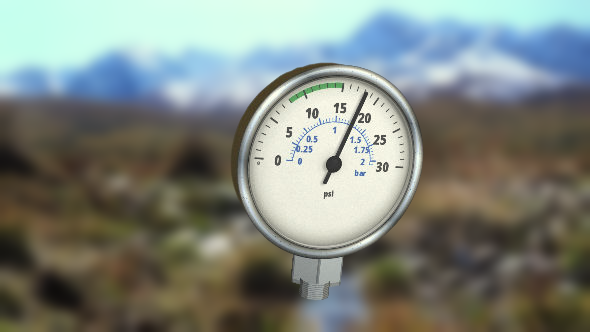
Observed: 18 psi
